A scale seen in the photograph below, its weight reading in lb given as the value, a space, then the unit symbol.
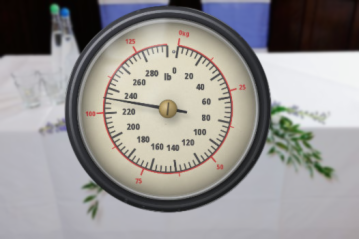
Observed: 232 lb
